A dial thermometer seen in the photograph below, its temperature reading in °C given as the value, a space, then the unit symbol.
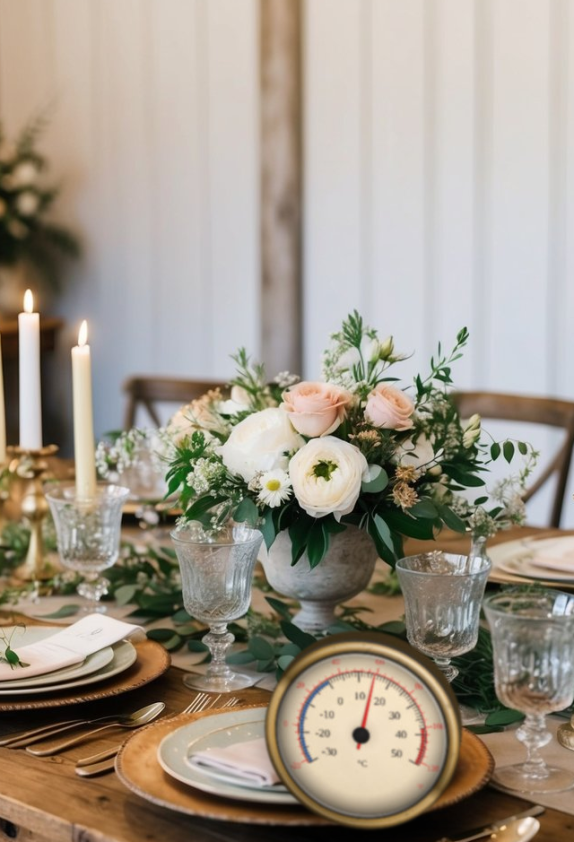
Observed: 15 °C
